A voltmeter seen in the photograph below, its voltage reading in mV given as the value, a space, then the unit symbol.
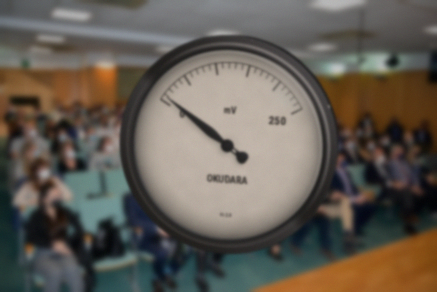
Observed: 10 mV
